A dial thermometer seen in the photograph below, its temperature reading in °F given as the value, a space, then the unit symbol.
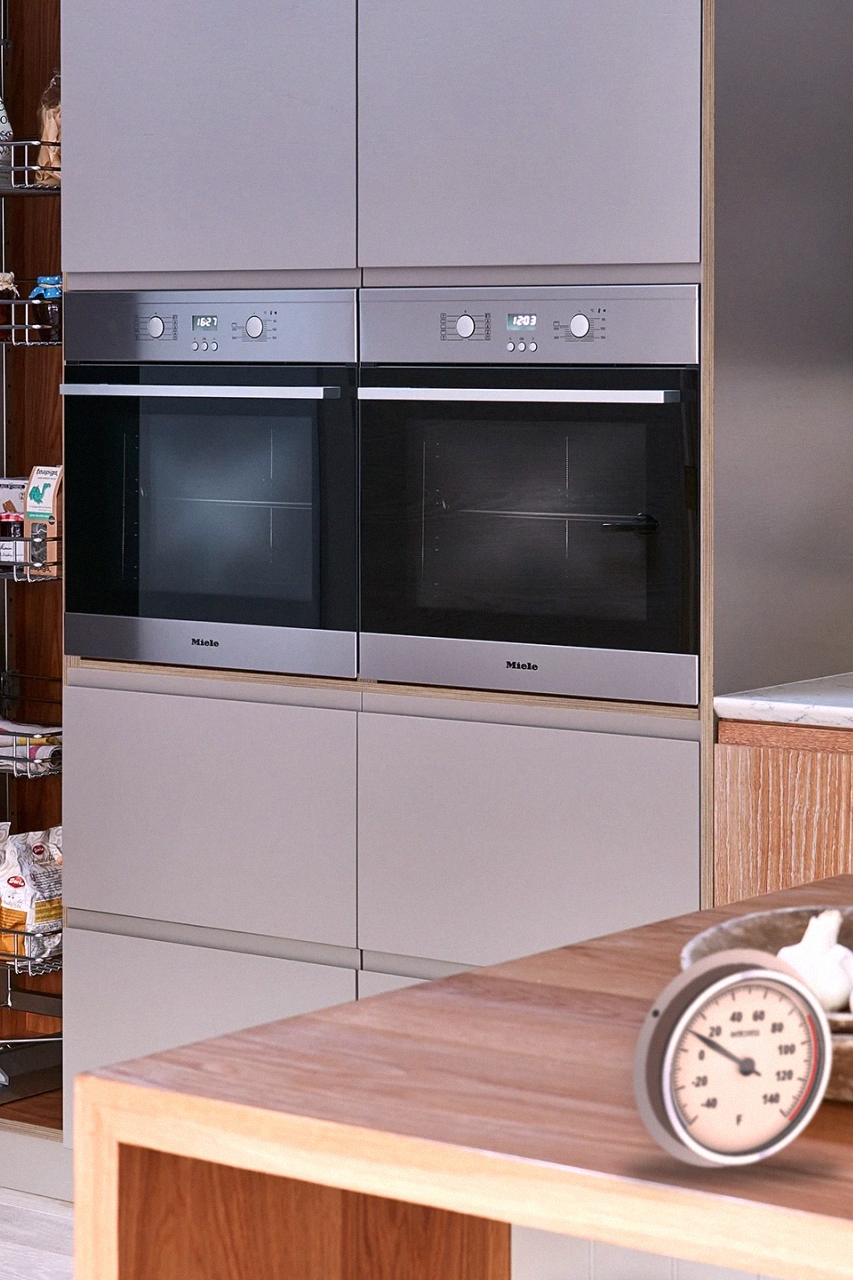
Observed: 10 °F
